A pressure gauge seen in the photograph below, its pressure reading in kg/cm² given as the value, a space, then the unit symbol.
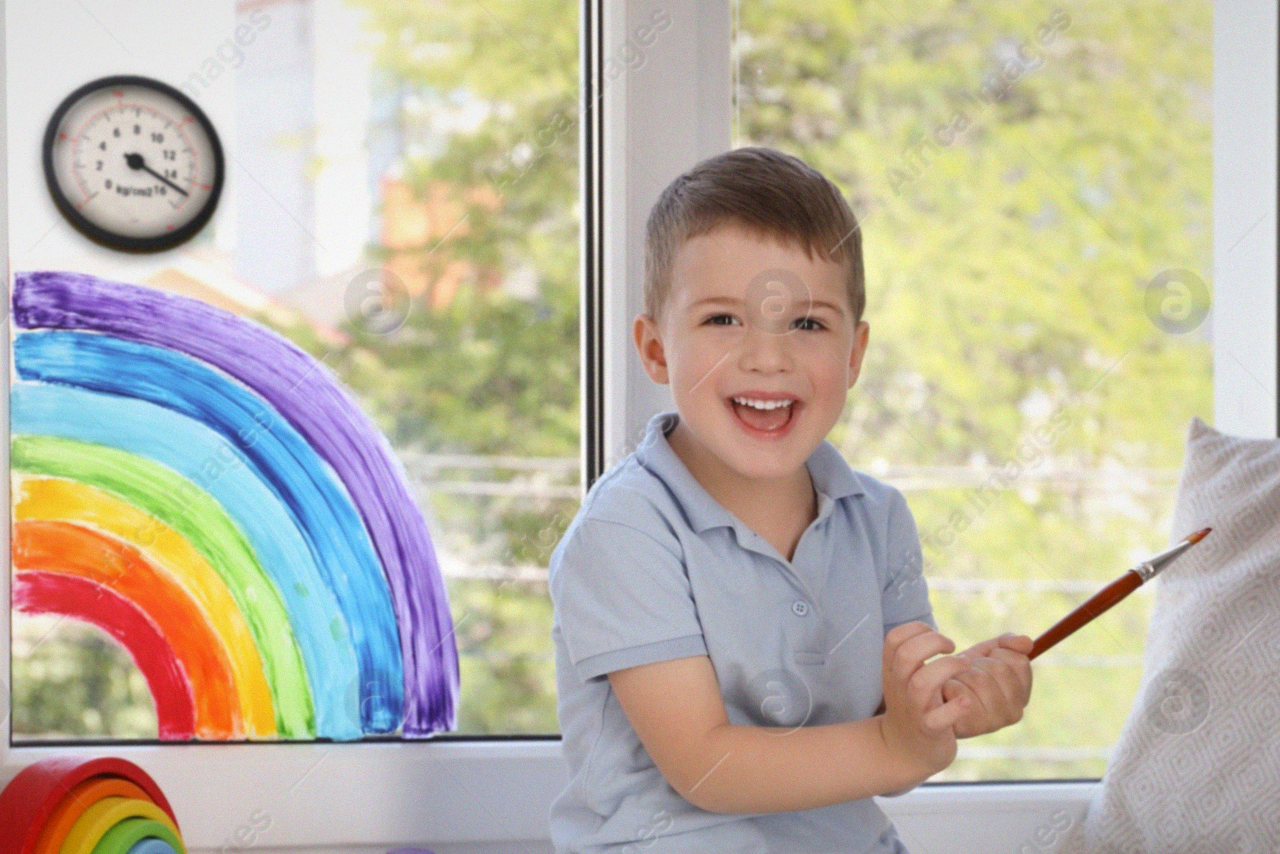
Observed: 15 kg/cm²
